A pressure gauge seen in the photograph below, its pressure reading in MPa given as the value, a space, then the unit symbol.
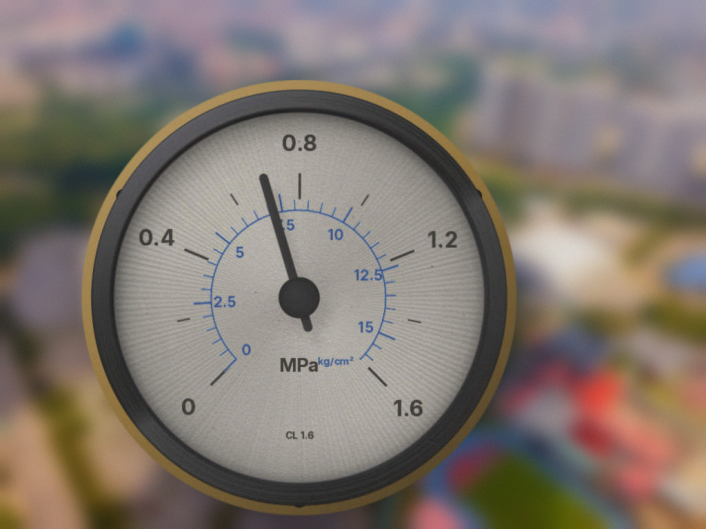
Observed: 0.7 MPa
